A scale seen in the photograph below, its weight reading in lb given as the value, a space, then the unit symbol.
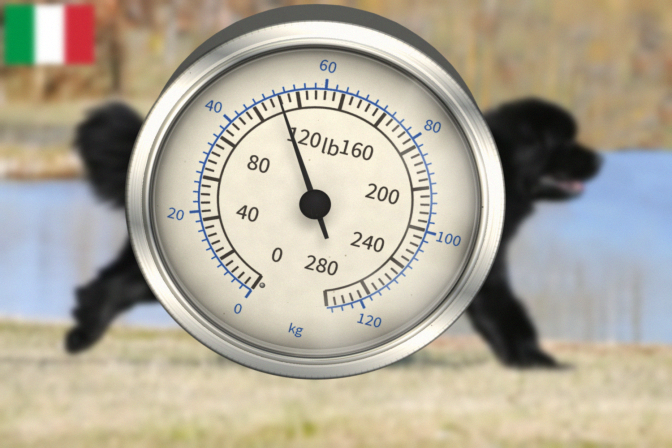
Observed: 112 lb
